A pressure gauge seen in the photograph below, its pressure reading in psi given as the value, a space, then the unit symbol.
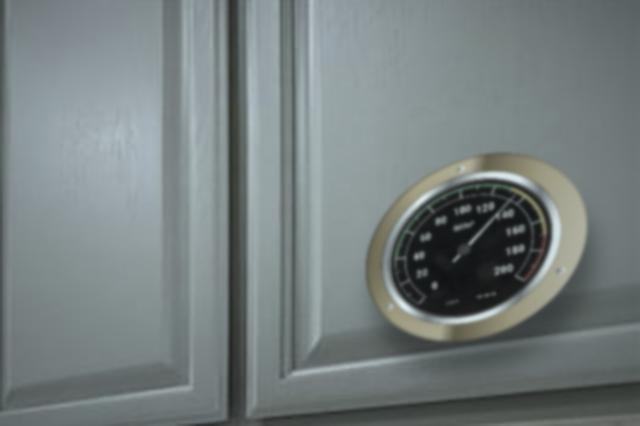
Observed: 135 psi
